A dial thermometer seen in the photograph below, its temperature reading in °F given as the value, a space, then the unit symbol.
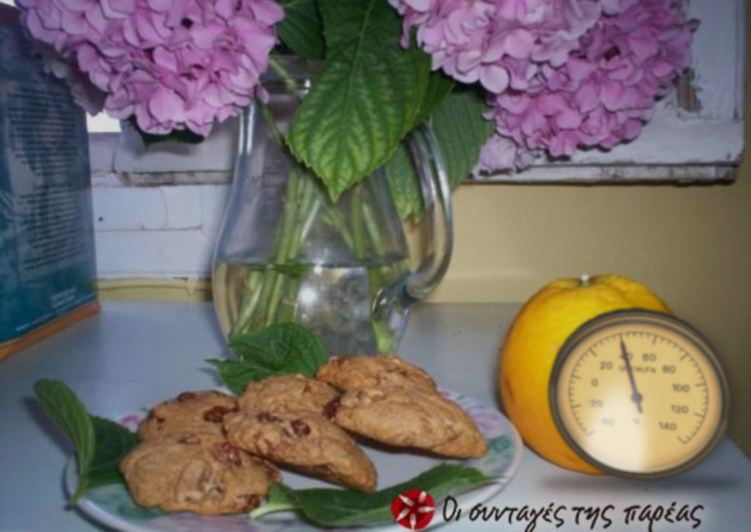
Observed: 40 °F
